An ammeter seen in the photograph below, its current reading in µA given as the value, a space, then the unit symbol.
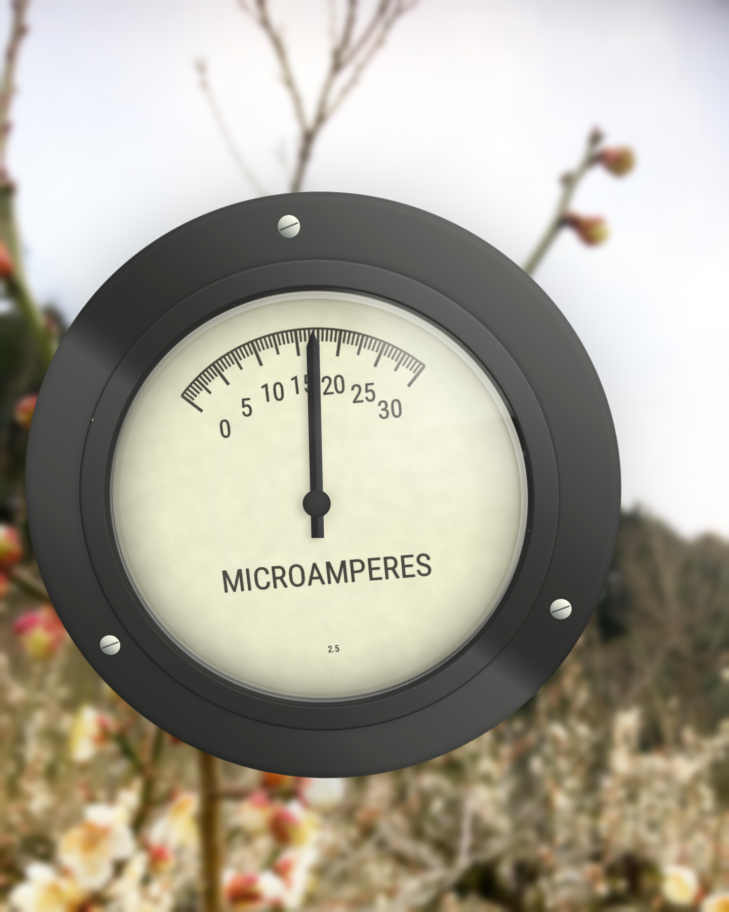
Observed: 17 µA
